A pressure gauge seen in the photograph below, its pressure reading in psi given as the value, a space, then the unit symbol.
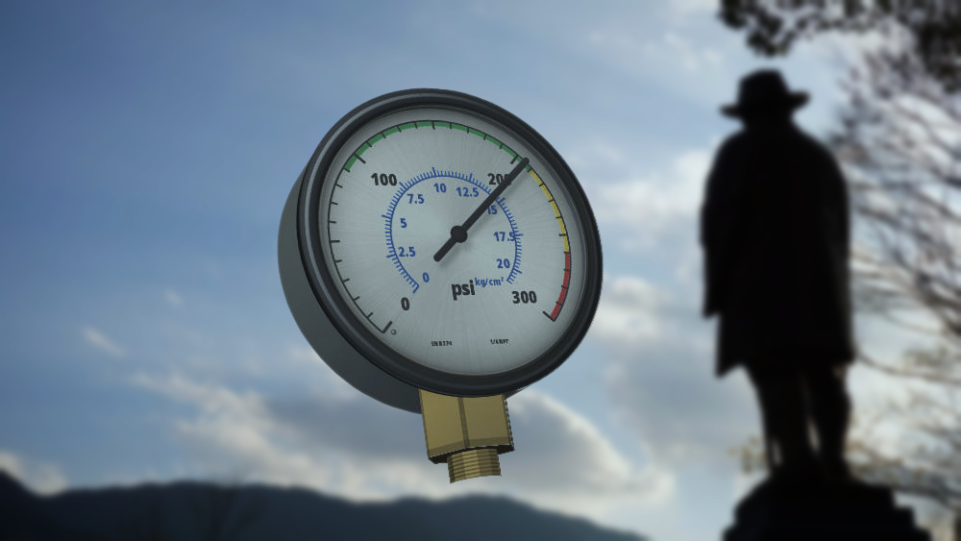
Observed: 205 psi
